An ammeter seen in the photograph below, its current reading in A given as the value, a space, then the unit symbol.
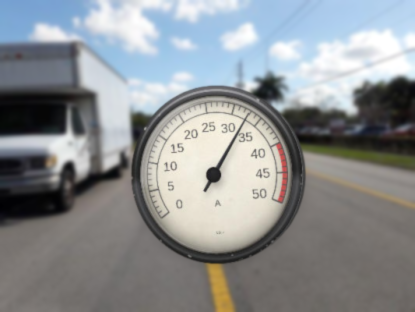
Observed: 33 A
